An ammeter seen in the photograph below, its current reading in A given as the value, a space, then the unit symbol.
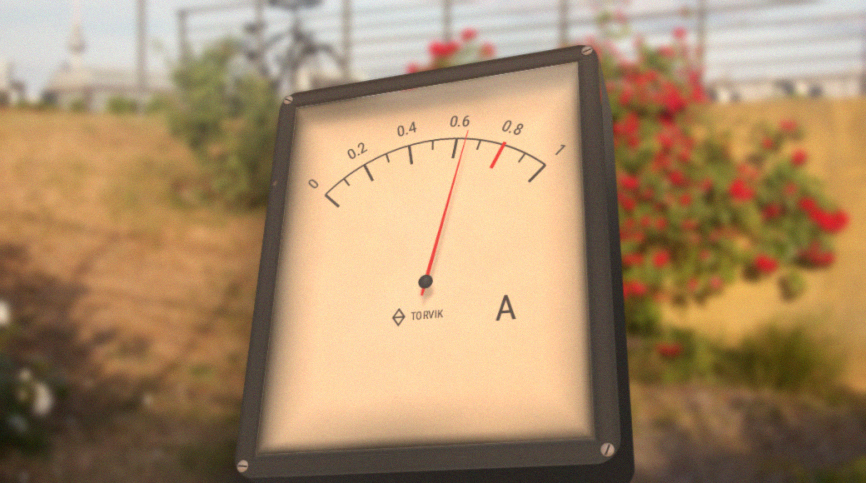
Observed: 0.65 A
